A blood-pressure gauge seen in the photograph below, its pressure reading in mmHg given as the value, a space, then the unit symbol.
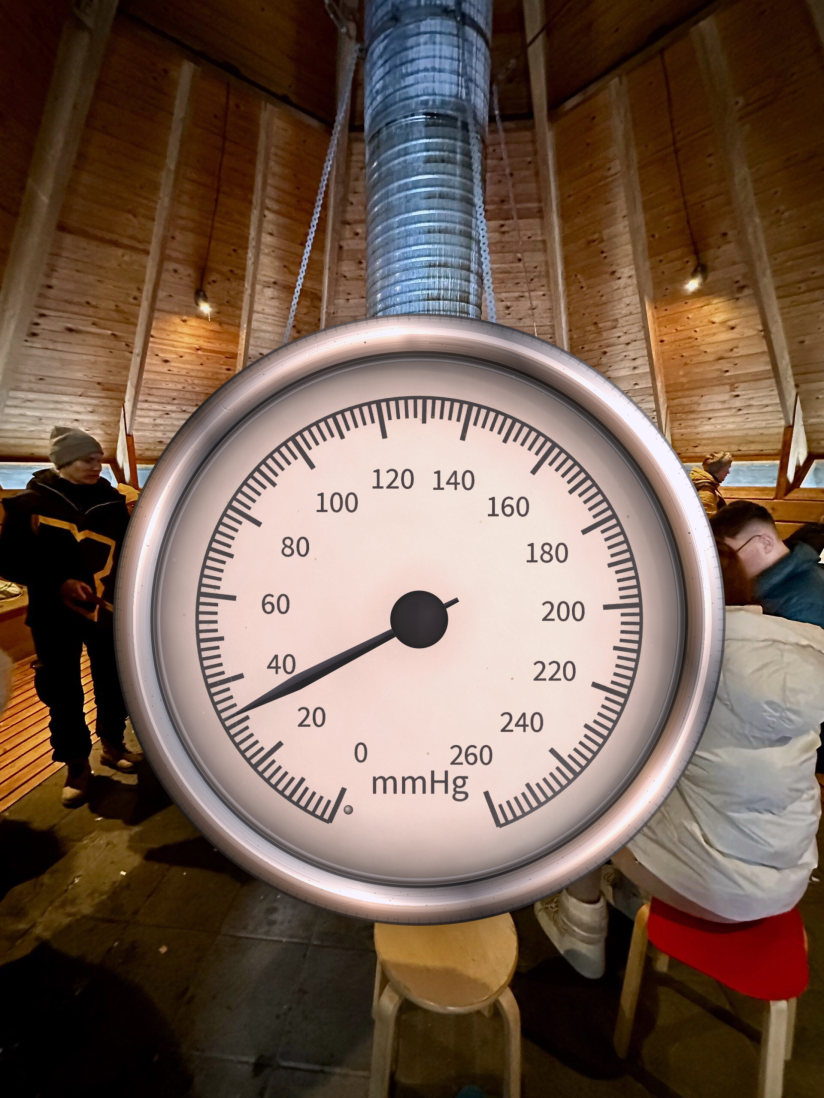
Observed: 32 mmHg
